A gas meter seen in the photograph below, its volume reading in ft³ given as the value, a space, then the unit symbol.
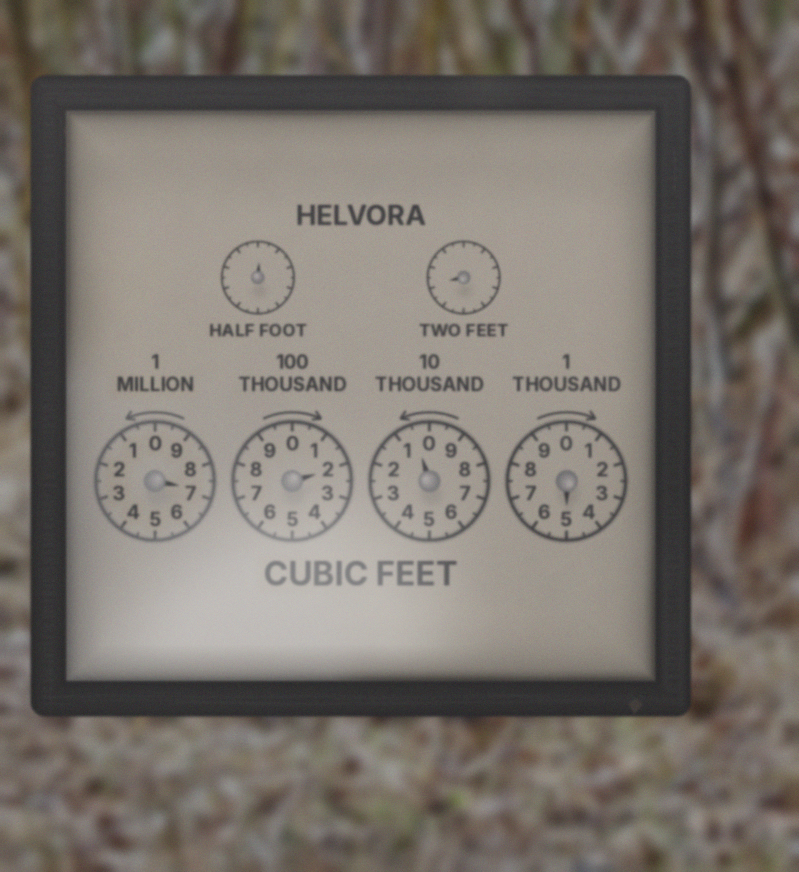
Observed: 720500 ft³
